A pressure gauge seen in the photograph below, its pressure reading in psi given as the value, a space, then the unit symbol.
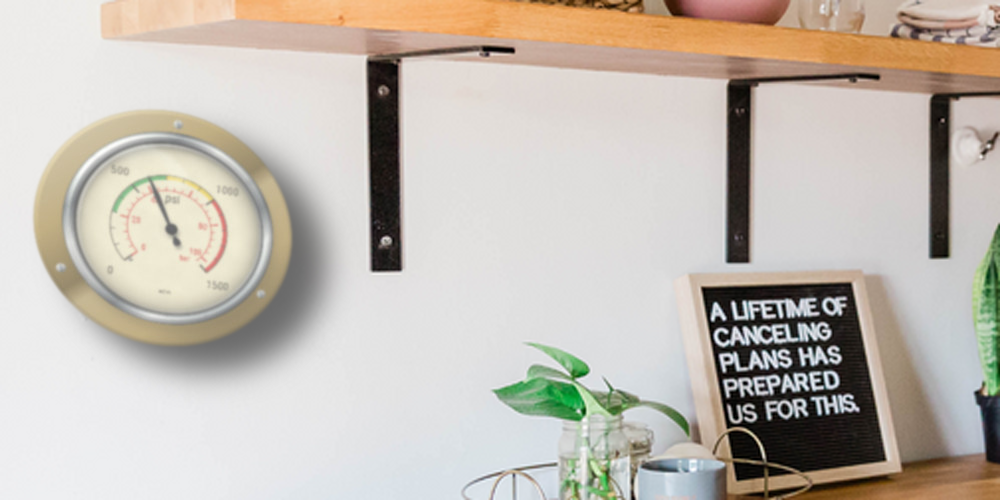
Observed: 600 psi
